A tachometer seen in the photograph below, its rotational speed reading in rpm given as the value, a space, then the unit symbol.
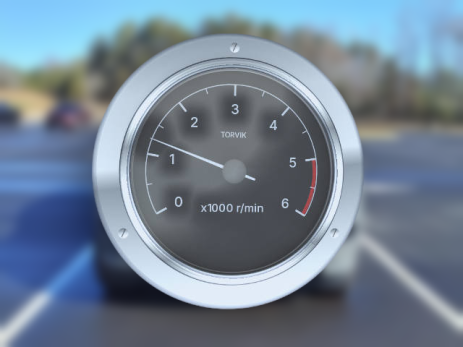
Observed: 1250 rpm
